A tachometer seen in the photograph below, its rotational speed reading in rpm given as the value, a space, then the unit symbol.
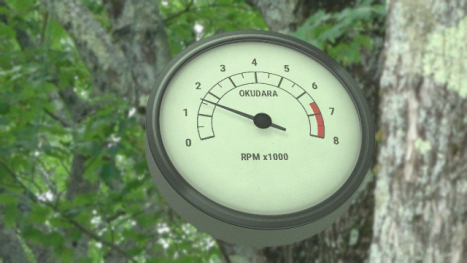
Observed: 1500 rpm
